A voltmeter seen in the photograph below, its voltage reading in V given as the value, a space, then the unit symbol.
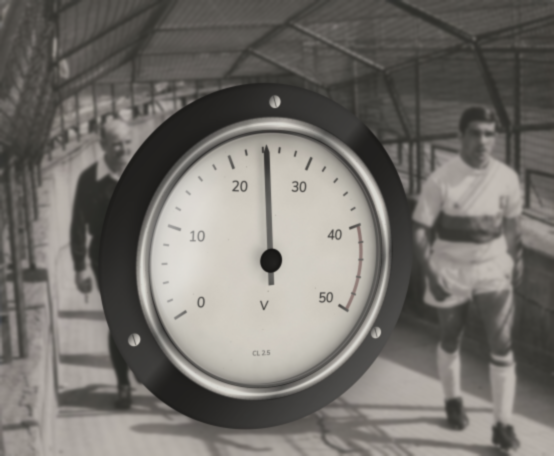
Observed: 24 V
